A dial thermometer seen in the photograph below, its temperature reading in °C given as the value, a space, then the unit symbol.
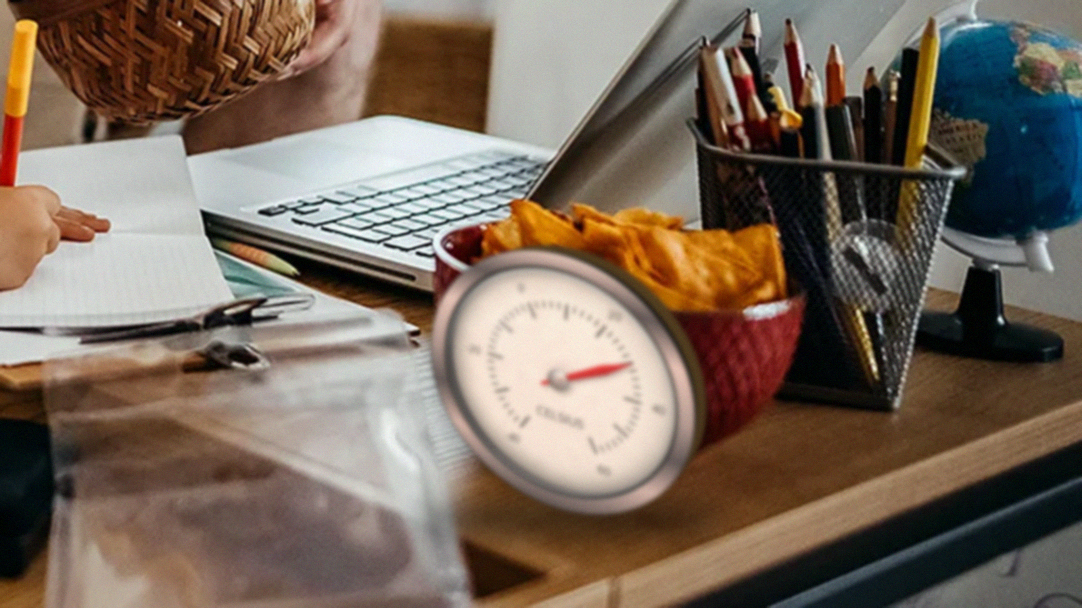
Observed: 30 °C
